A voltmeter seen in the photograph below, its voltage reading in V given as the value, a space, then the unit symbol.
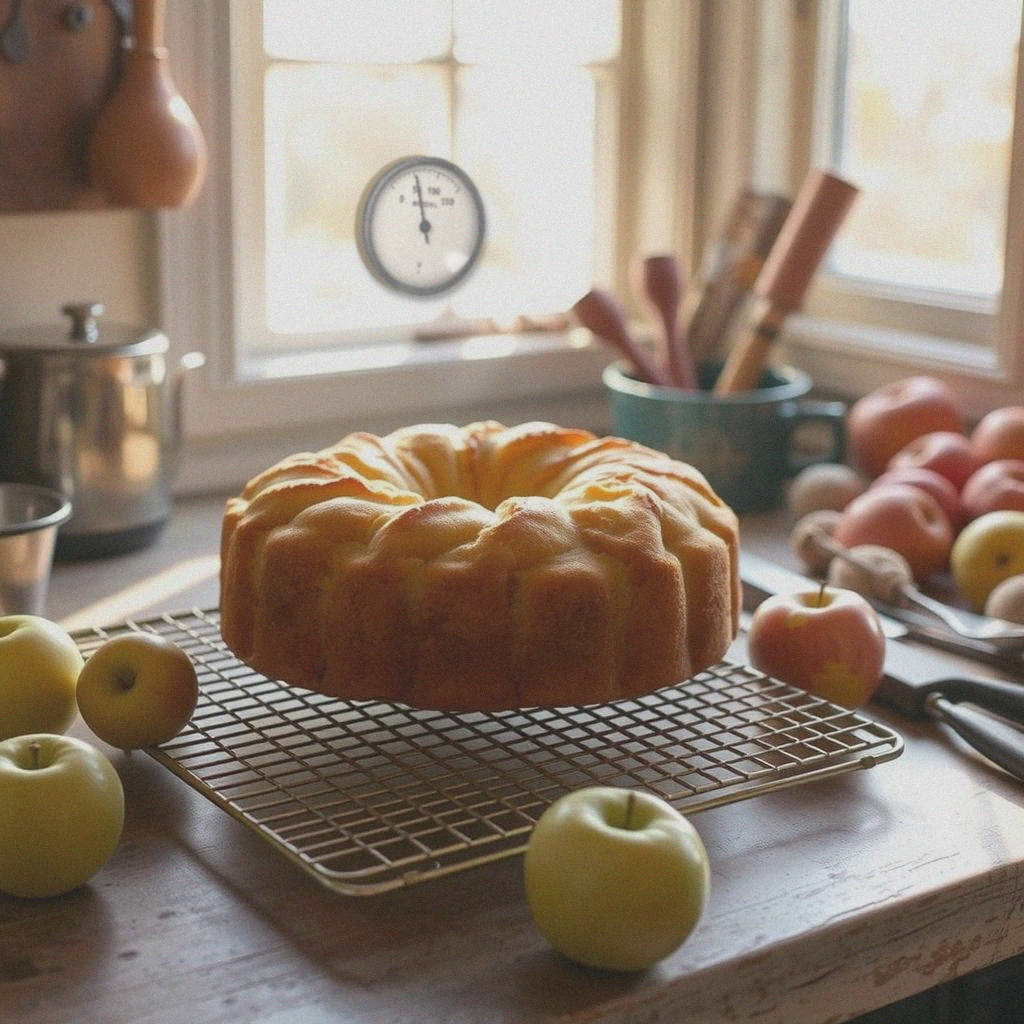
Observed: 50 V
